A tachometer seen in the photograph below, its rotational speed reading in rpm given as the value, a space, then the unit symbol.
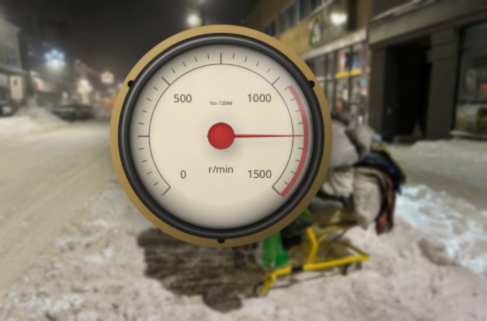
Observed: 1250 rpm
